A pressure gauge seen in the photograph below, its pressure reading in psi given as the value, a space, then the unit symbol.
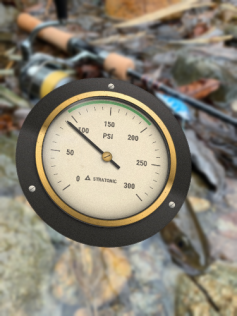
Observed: 90 psi
